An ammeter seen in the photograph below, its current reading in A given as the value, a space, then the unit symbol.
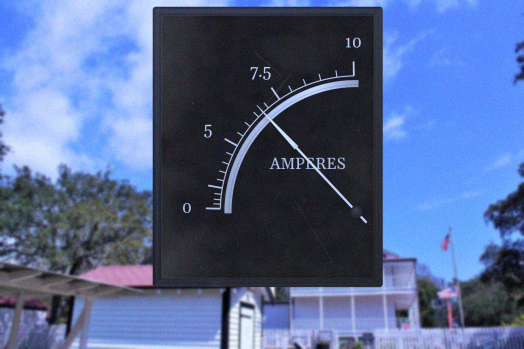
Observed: 6.75 A
